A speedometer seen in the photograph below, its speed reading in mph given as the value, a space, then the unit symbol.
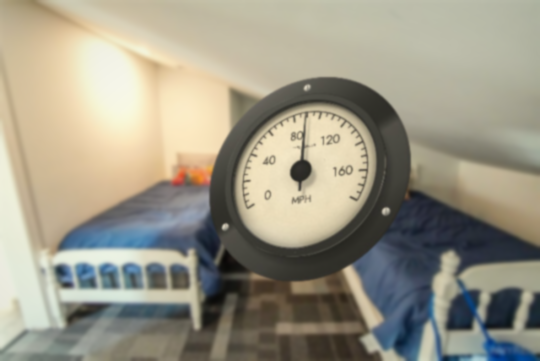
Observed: 90 mph
